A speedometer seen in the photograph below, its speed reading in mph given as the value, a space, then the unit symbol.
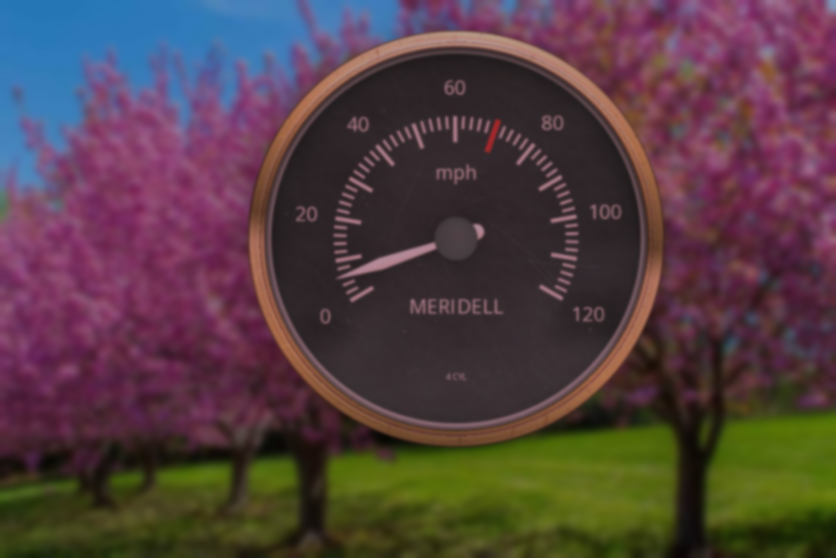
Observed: 6 mph
